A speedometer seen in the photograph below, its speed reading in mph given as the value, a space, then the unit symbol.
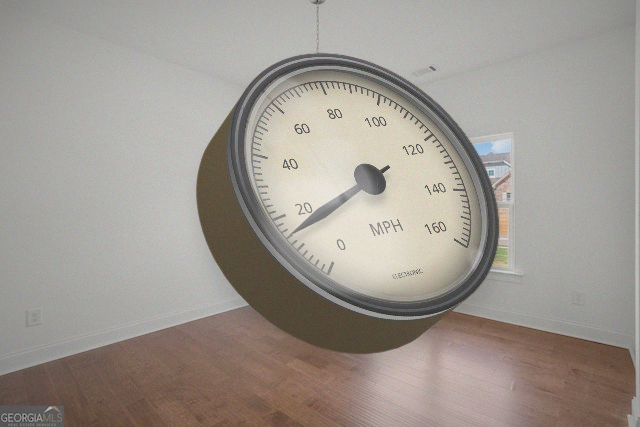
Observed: 14 mph
